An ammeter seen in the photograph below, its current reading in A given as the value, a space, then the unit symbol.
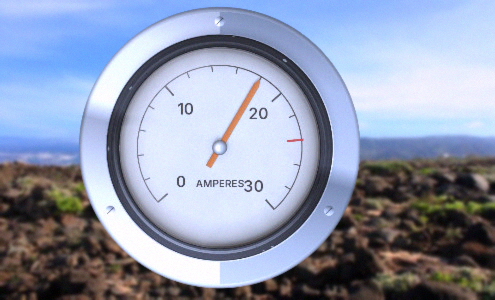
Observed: 18 A
